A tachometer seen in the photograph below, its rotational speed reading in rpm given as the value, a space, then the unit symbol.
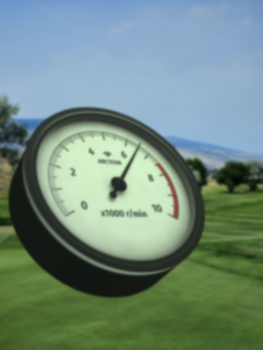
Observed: 6500 rpm
